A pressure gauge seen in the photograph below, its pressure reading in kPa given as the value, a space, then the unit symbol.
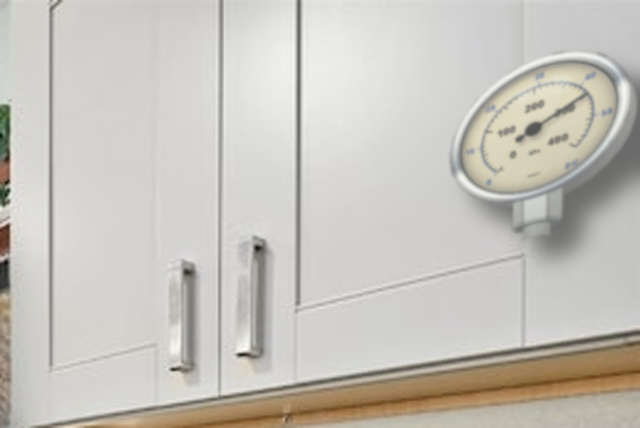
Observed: 300 kPa
